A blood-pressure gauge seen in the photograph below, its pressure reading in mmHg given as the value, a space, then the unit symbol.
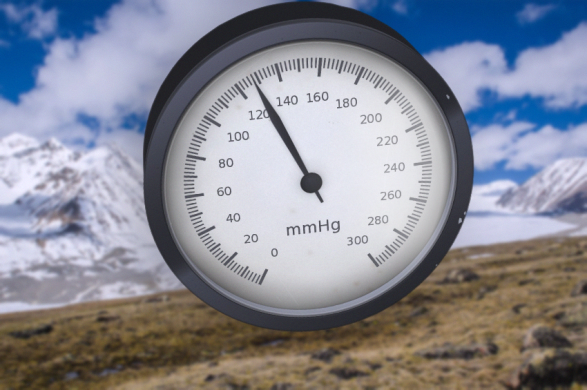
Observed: 128 mmHg
